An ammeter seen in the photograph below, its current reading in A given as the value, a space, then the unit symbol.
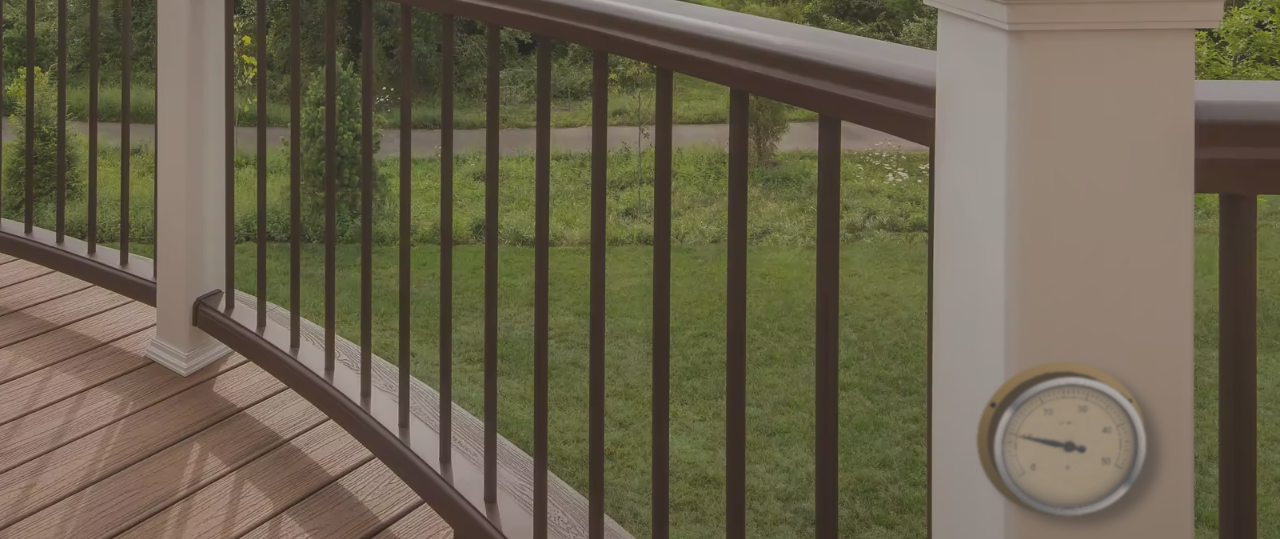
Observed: 10 A
